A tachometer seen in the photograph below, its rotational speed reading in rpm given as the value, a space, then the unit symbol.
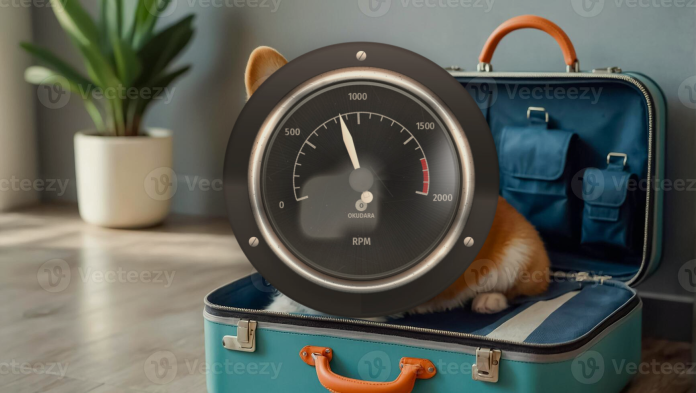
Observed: 850 rpm
